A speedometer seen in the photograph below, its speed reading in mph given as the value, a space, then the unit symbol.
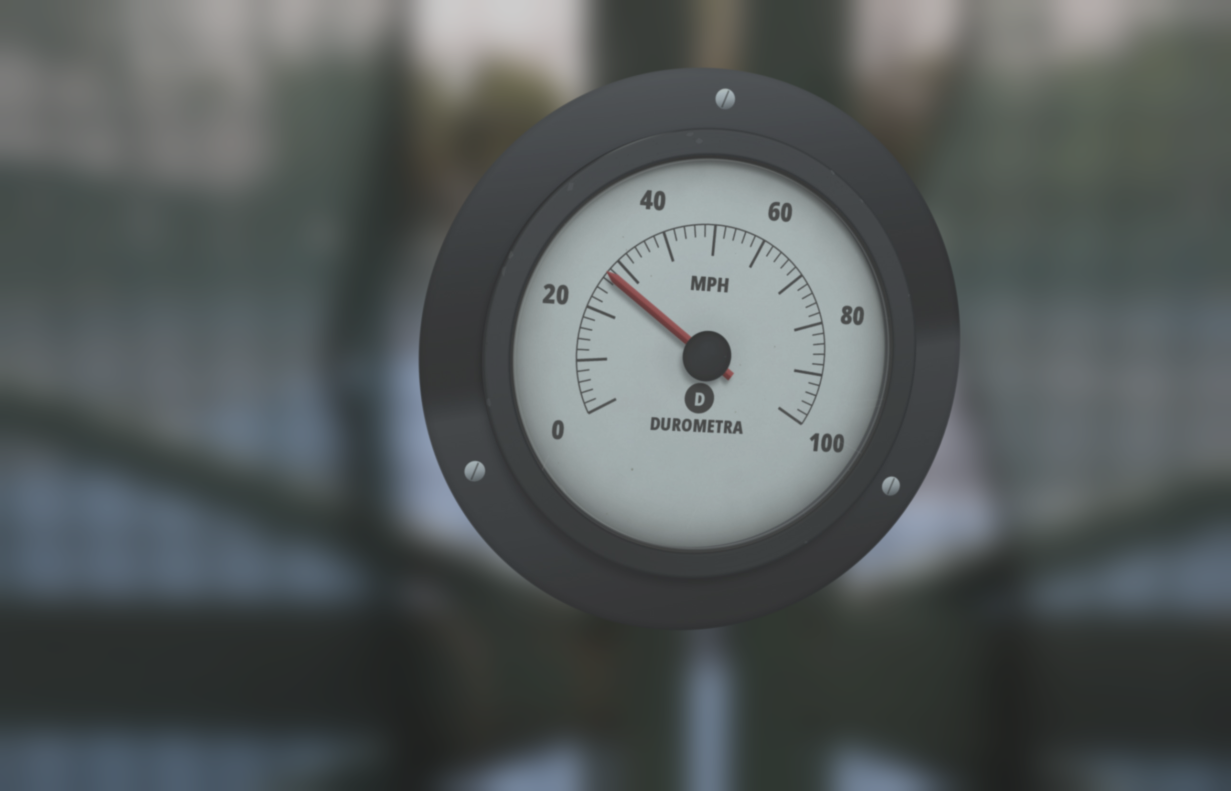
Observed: 27 mph
